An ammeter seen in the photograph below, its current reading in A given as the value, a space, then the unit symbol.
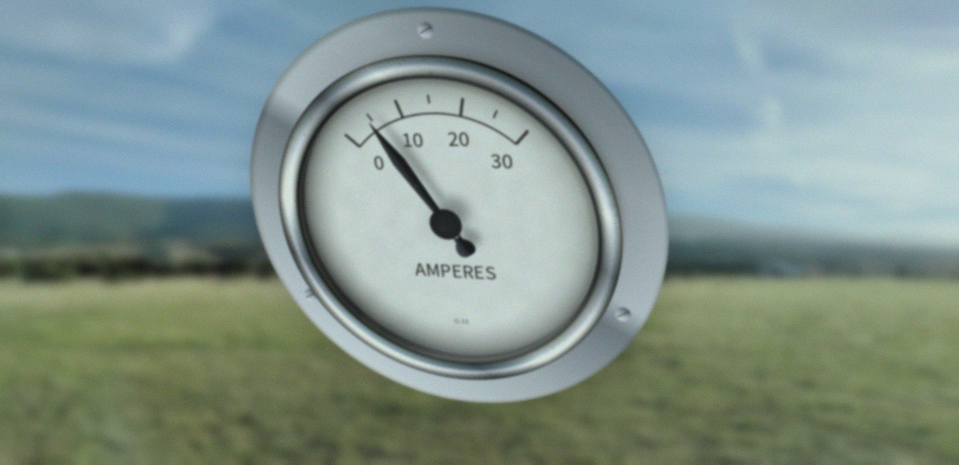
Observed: 5 A
